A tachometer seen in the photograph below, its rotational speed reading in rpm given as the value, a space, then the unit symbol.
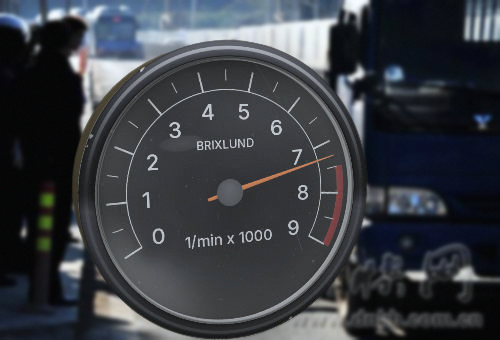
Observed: 7250 rpm
